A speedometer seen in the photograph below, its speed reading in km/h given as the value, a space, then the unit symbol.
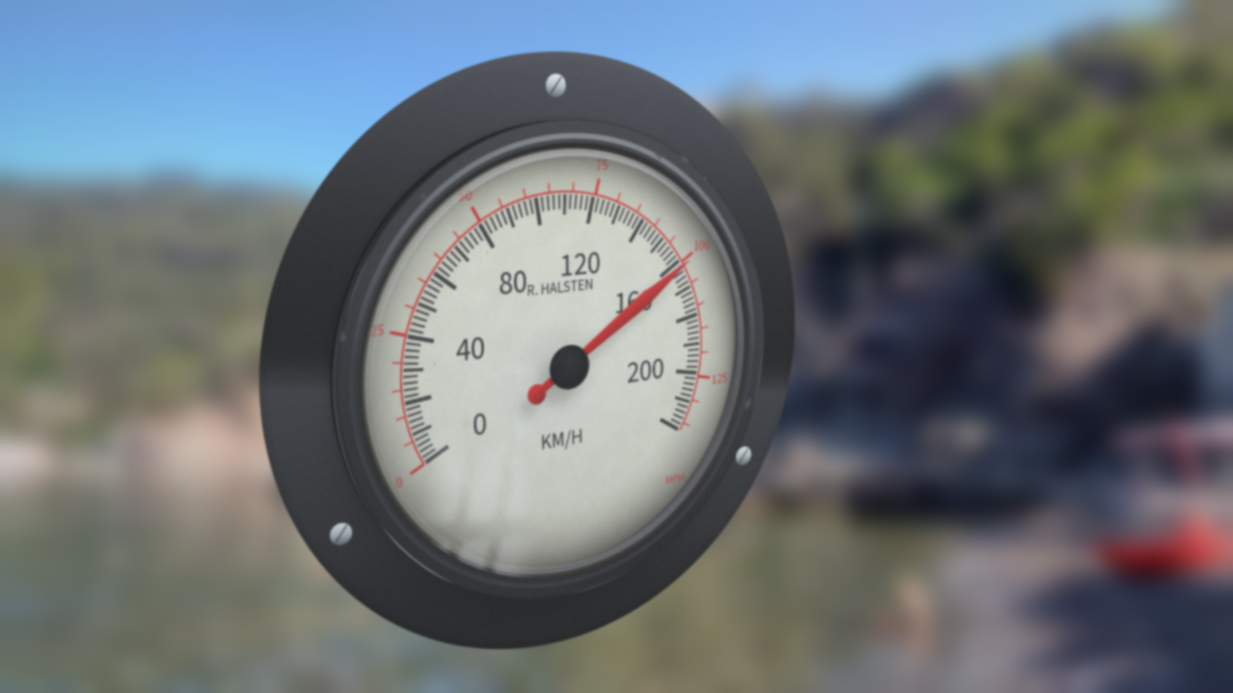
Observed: 160 km/h
